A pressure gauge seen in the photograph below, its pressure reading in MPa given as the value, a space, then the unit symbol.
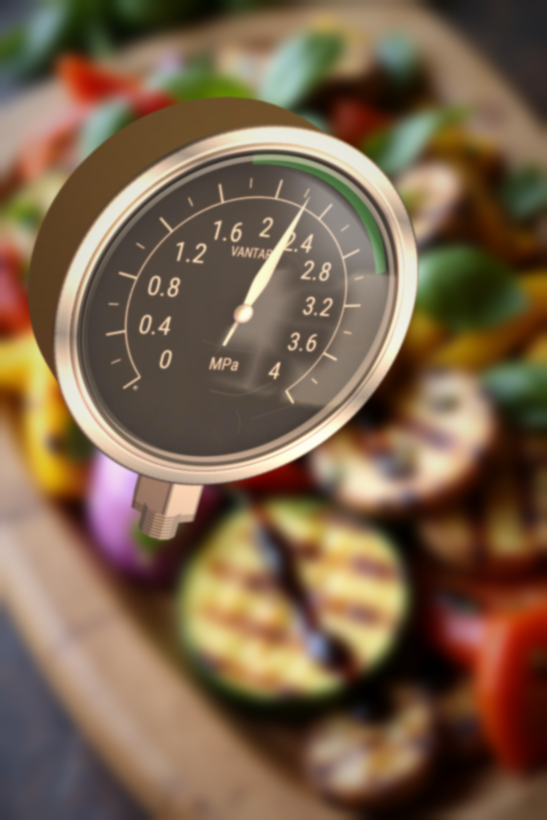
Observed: 2.2 MPa
